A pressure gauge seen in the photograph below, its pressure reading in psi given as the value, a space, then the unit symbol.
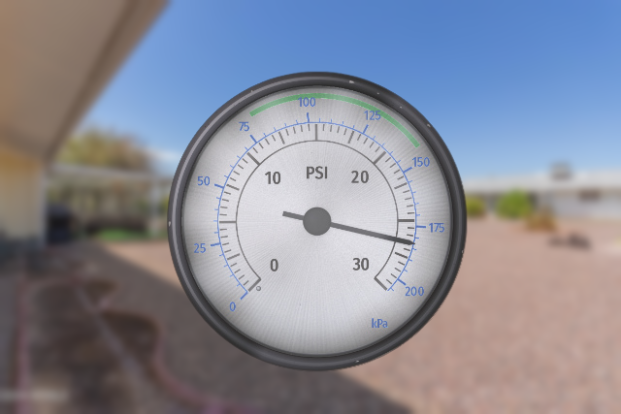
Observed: 26.5 psi
